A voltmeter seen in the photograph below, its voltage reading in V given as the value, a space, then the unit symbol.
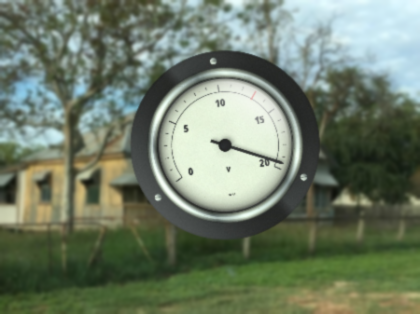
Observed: 19.5 V
